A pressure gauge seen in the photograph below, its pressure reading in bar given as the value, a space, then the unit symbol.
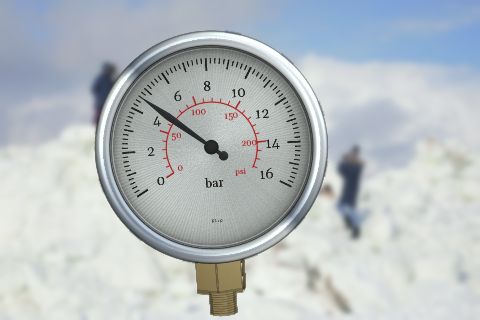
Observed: 4.6 bar
